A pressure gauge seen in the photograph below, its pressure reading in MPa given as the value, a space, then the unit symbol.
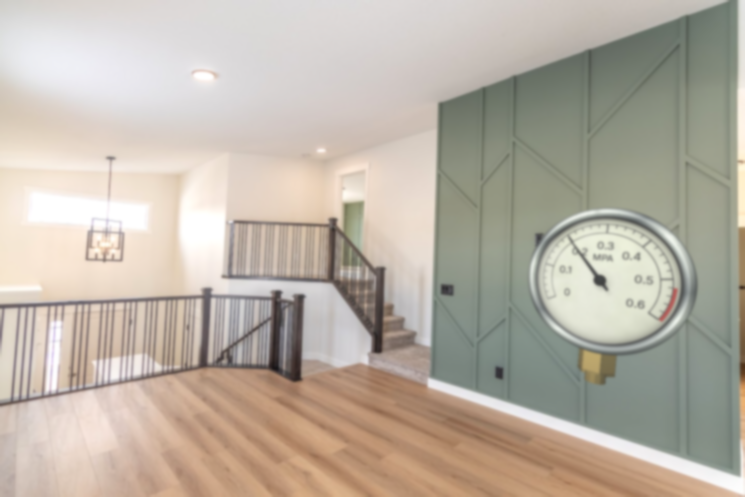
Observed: 0.2 MPa
